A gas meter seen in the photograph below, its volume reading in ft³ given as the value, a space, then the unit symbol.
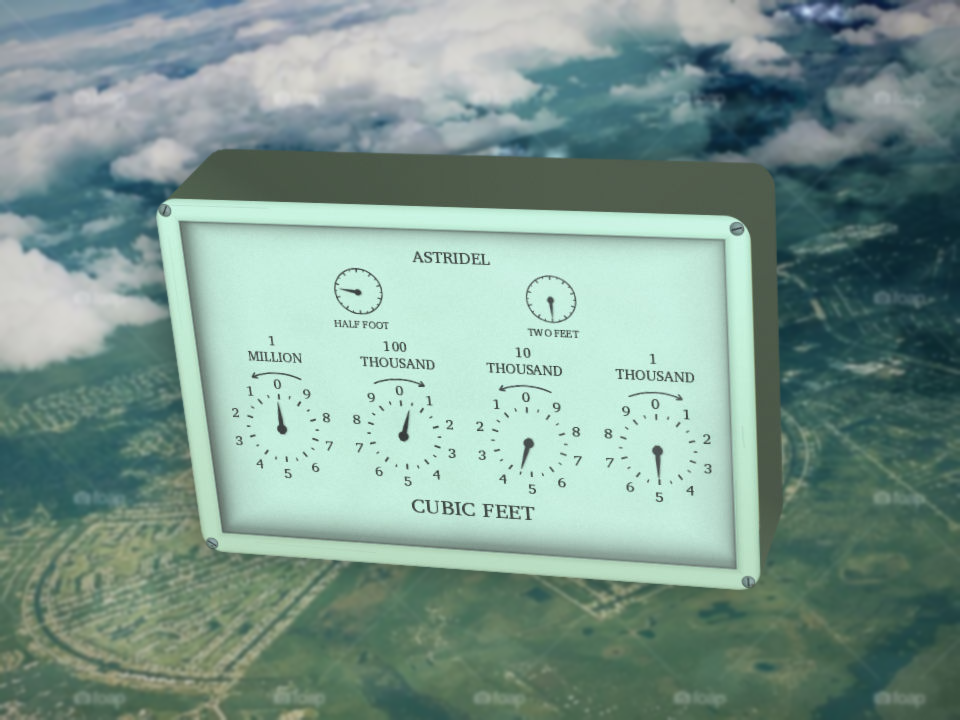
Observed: 4500 ft³
